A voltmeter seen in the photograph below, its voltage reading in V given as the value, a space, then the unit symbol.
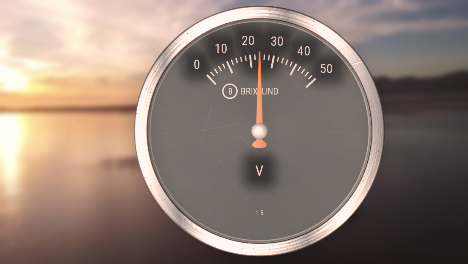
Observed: 24 V
